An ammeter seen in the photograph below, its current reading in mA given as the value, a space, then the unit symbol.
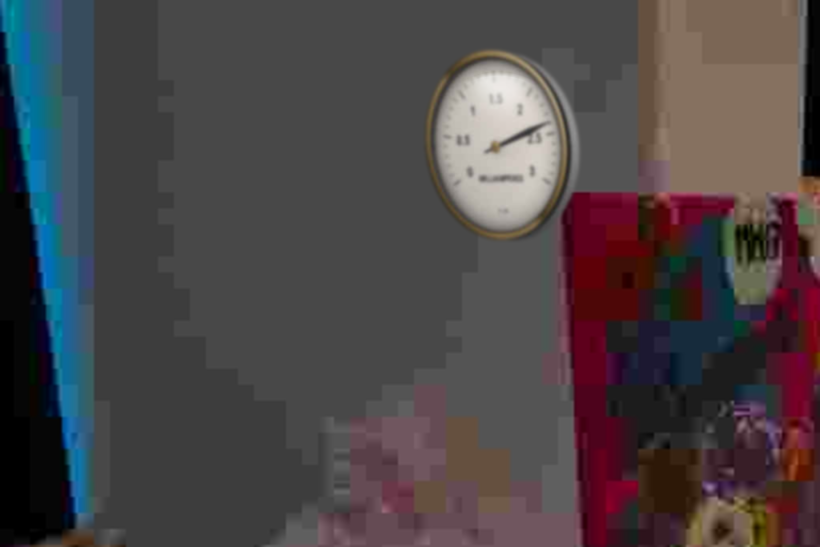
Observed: 2.4 mA
